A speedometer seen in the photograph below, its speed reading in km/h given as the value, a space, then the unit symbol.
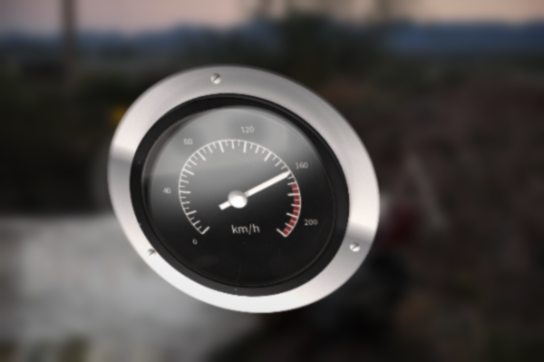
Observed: 160 km/h
